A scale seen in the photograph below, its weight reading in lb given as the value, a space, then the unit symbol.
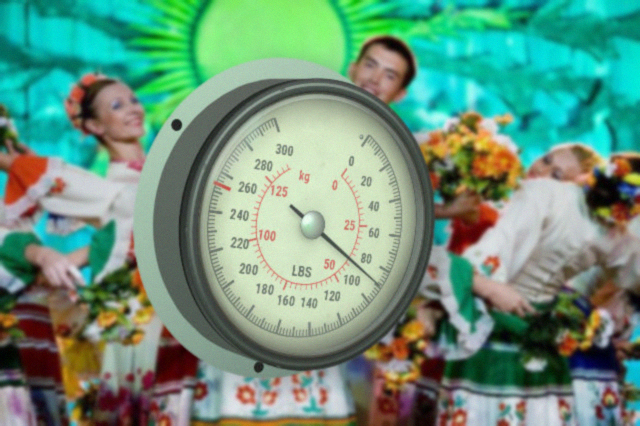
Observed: 90 lb
